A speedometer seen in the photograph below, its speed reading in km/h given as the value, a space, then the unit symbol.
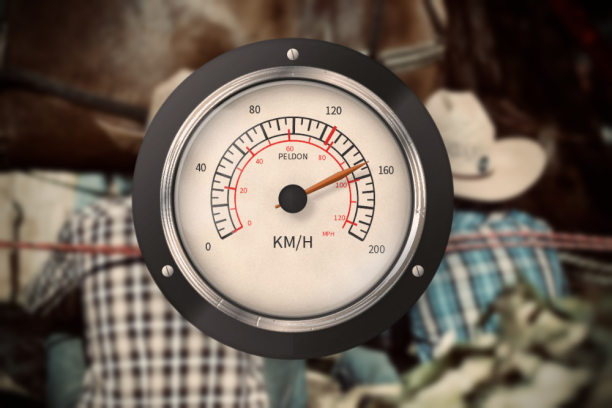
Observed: 152.5 km/h
